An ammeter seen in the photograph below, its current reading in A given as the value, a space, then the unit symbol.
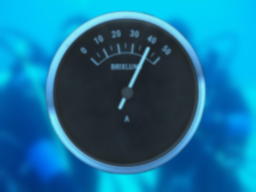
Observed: 40 A
